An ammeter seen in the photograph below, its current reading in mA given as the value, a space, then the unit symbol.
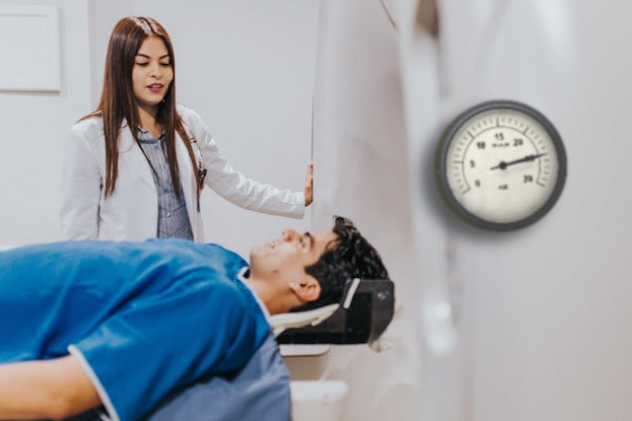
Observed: 25 mA
